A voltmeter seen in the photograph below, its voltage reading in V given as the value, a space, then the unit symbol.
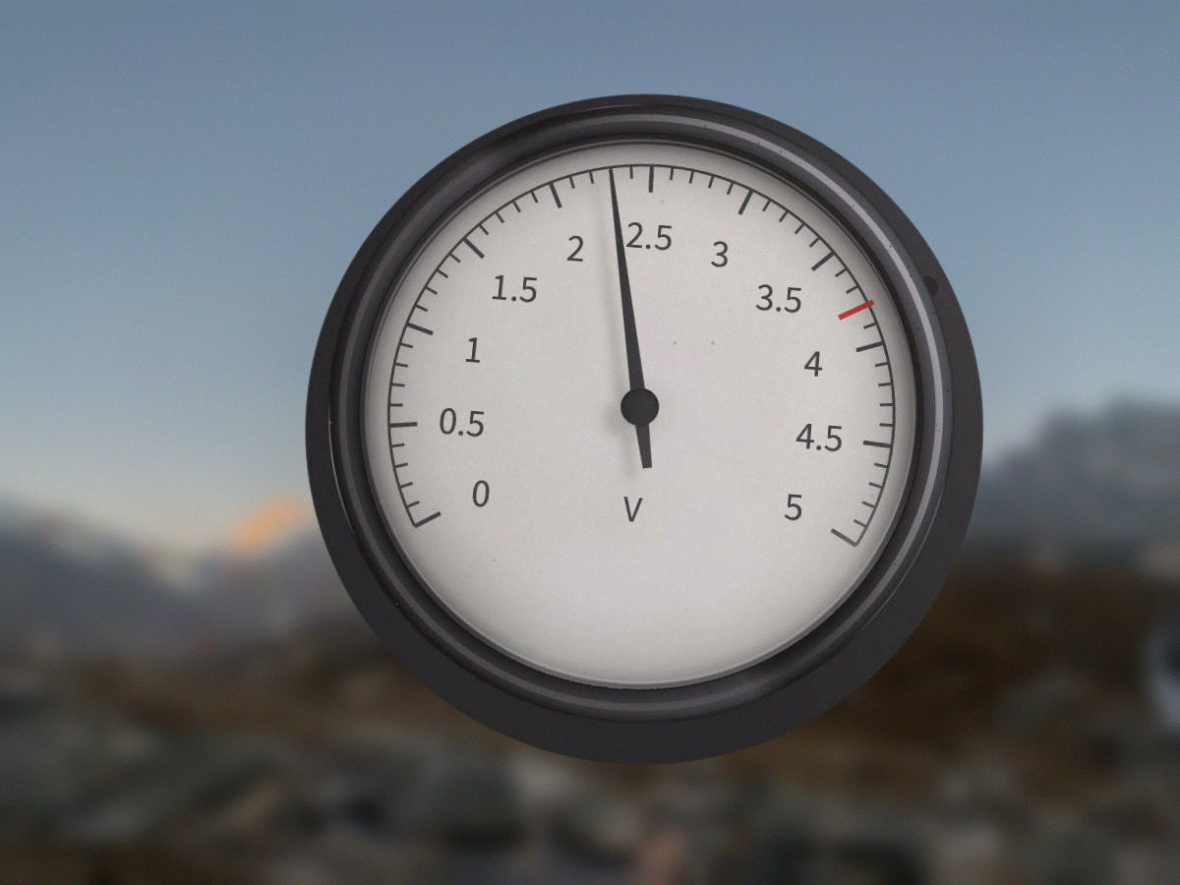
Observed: 2.3 V
